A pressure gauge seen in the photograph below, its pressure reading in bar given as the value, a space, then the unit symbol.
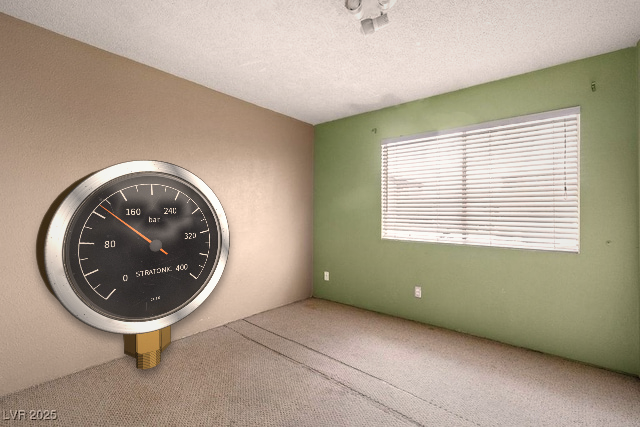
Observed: 130 bar
